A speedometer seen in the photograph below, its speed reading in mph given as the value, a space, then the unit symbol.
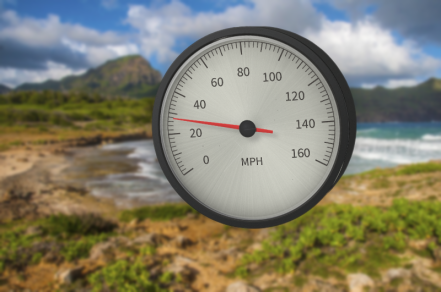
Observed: 28 mph
